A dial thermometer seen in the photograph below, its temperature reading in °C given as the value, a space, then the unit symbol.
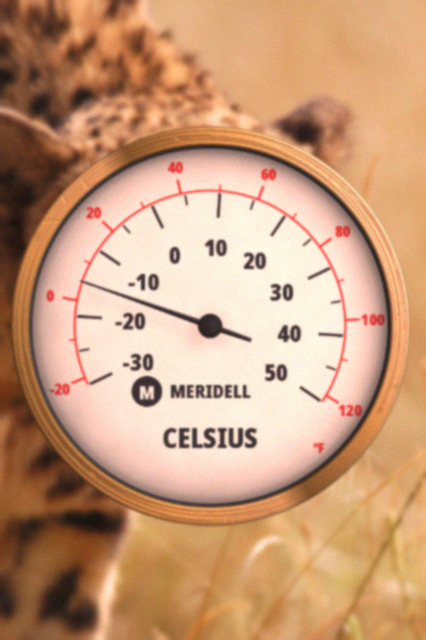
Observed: -15 °C
